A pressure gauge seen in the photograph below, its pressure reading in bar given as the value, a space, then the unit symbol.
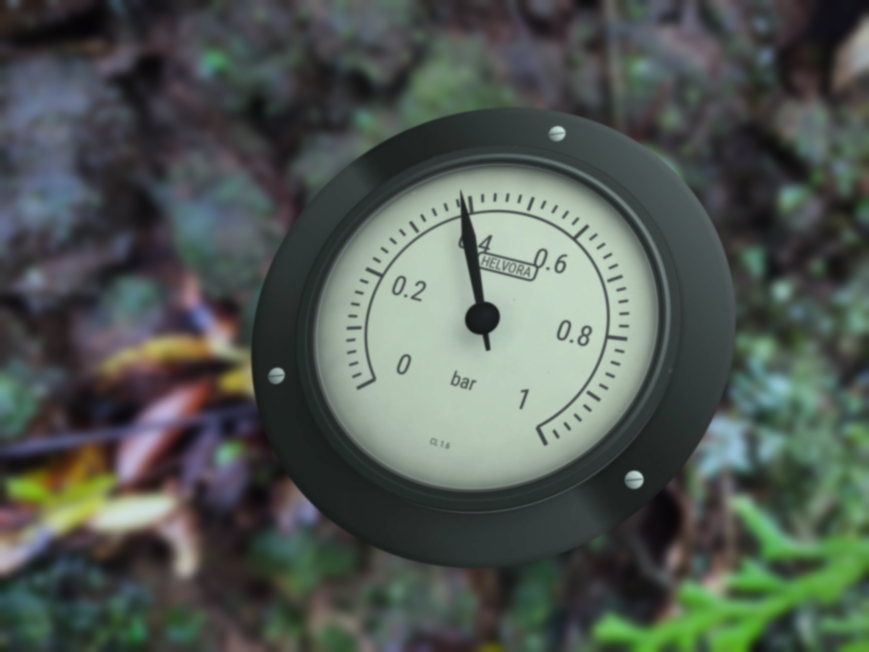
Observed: 0.39 bar
